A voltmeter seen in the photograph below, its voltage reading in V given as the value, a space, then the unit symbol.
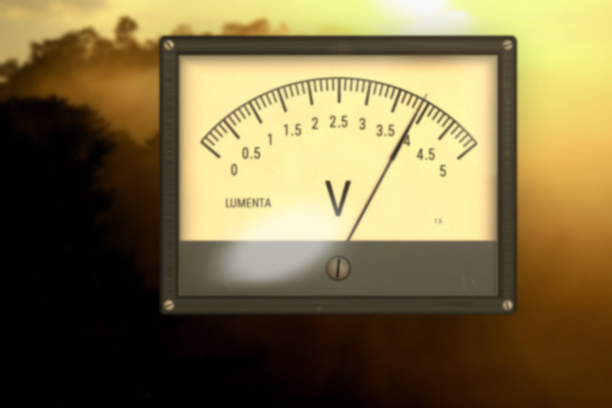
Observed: 3.9 V
